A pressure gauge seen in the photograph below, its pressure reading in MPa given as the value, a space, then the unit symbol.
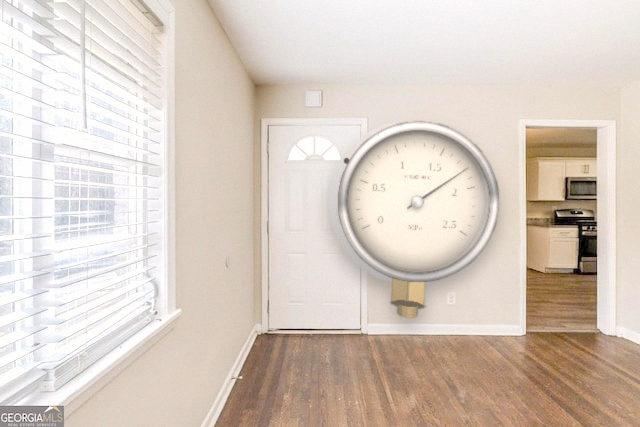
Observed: 1.8 MPa
